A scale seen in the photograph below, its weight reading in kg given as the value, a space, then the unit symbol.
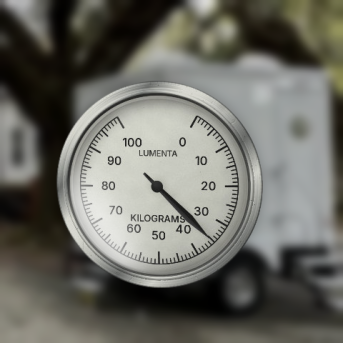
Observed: 35 kg
